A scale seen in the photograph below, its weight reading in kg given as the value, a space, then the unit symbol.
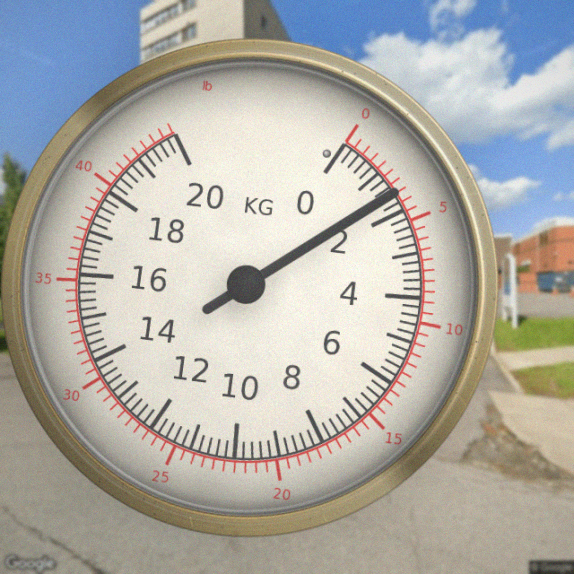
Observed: 1.6 kg
